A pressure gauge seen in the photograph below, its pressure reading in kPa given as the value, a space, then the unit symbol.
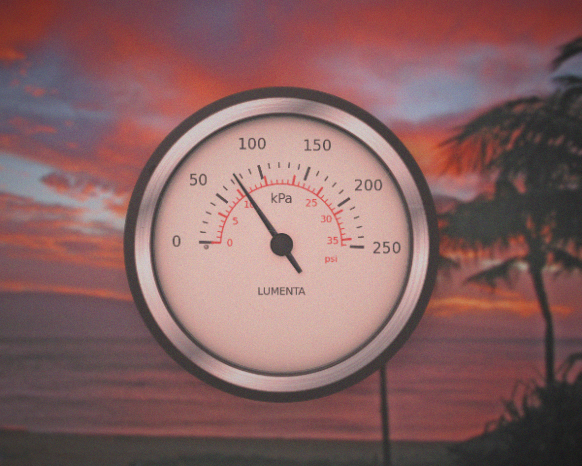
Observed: 75 kPa
